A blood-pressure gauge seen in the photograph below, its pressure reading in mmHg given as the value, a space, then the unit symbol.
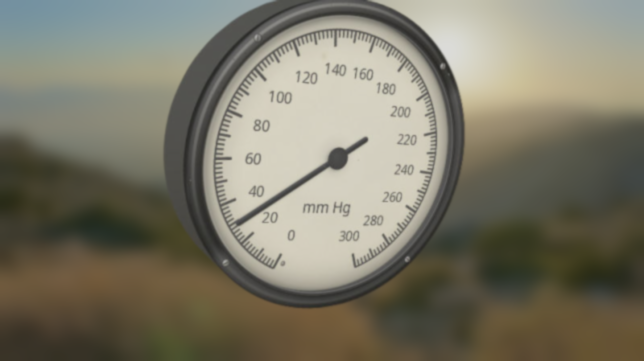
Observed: 30 mmHg
